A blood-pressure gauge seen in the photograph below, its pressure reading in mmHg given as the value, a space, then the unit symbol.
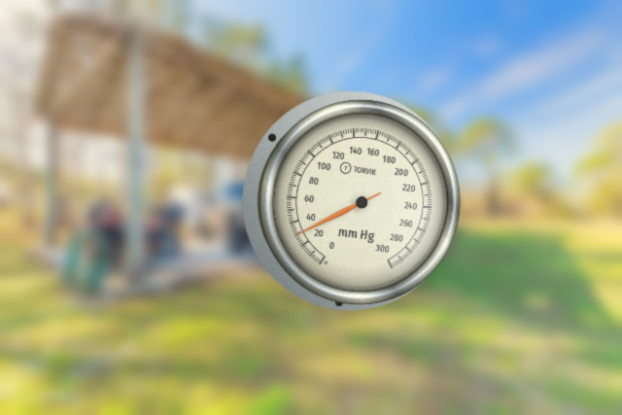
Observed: 30 mmHg
